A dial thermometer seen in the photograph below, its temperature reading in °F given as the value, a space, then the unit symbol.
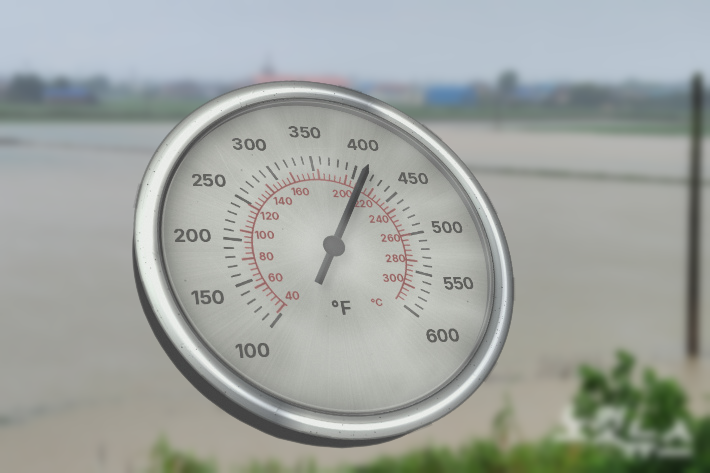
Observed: 410 °F
